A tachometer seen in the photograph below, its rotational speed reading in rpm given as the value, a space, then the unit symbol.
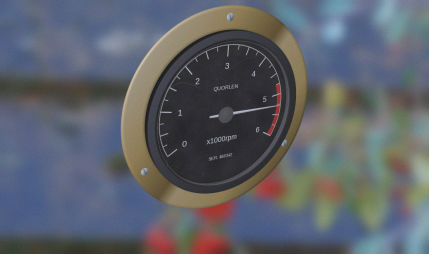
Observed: 5250 rpm
